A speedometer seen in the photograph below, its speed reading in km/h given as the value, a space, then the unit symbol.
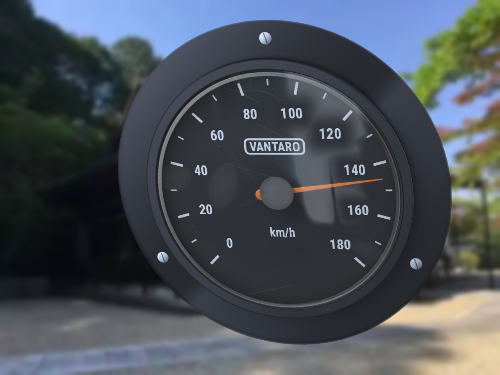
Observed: 145 km/h
